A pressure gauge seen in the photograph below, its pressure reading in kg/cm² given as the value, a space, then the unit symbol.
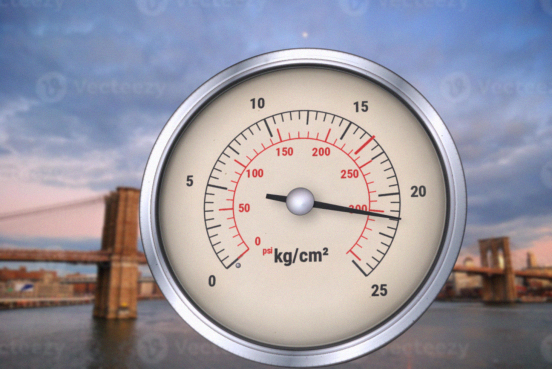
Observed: 21.5 kg/cm²
